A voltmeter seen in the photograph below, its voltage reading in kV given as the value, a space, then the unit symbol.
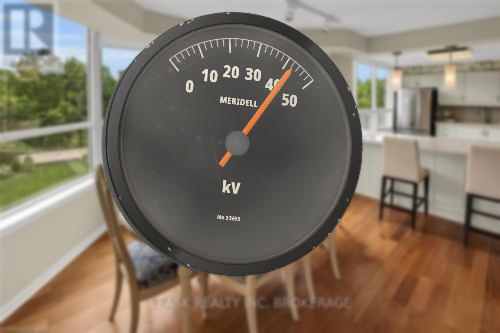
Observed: 42 kV
